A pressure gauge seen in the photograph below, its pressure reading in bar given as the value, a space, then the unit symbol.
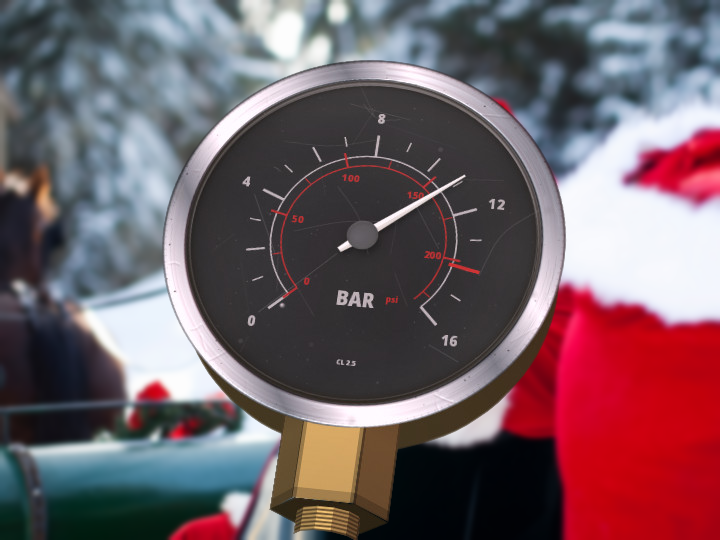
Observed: 11 bar
